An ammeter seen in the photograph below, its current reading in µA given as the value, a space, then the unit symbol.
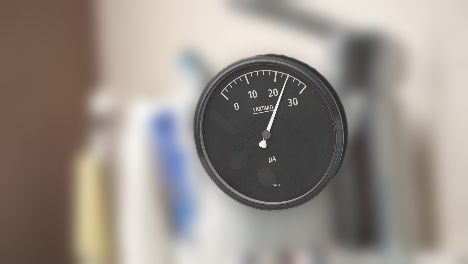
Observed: 24 µA
